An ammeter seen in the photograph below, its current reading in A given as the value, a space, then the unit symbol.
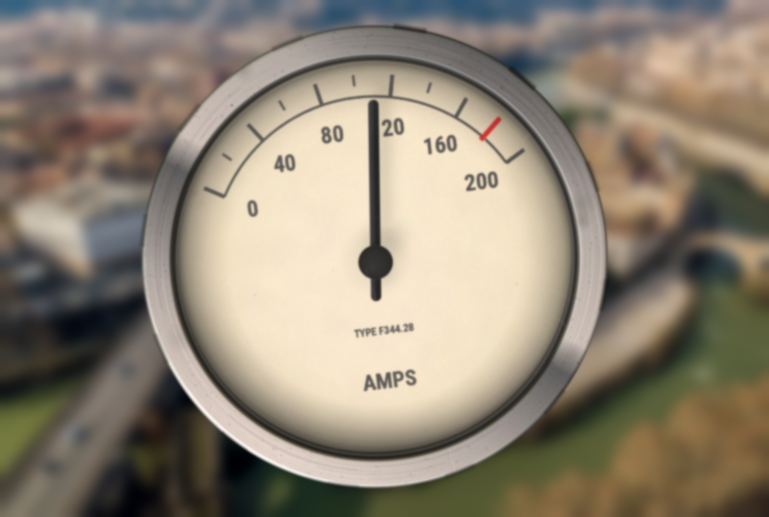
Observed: 110 A
